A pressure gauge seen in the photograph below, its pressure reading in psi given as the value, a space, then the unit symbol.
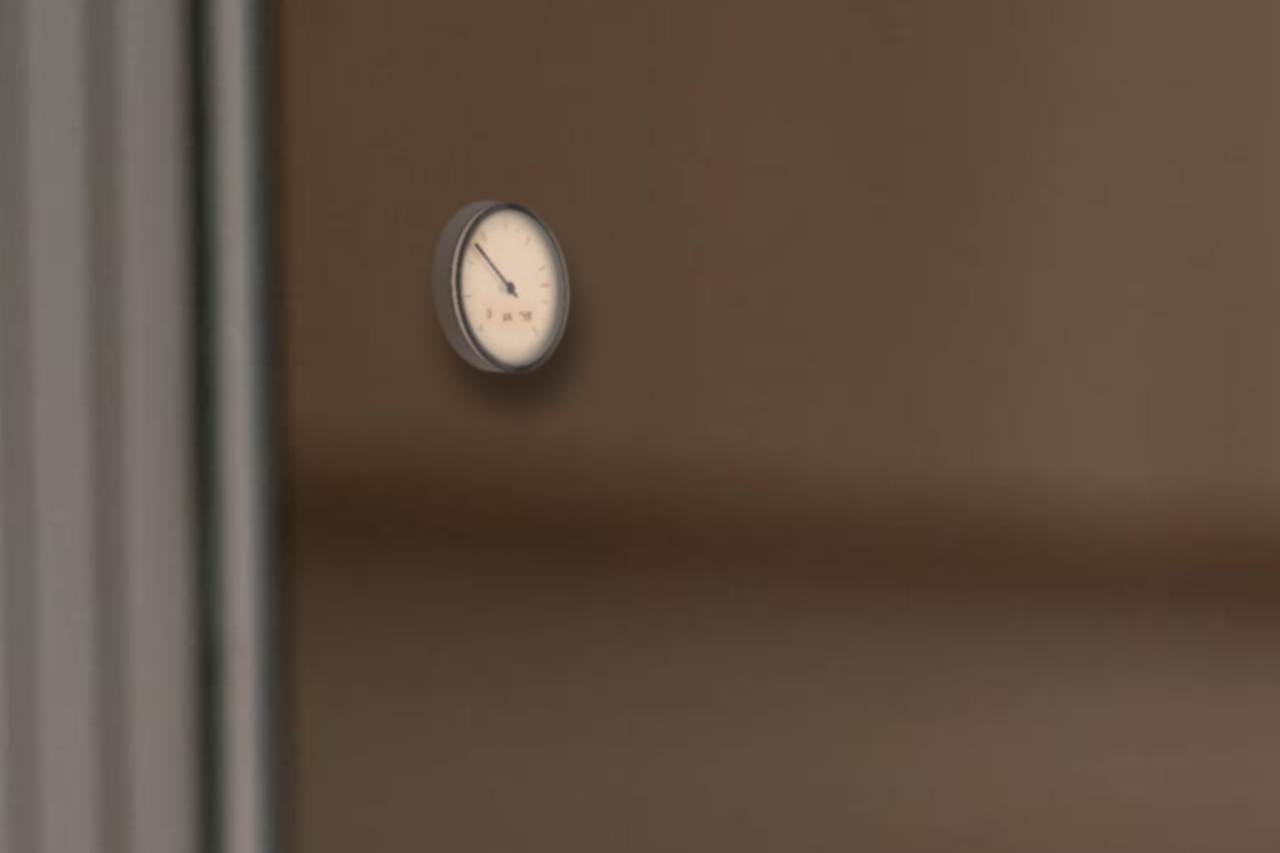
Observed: 50 psi
